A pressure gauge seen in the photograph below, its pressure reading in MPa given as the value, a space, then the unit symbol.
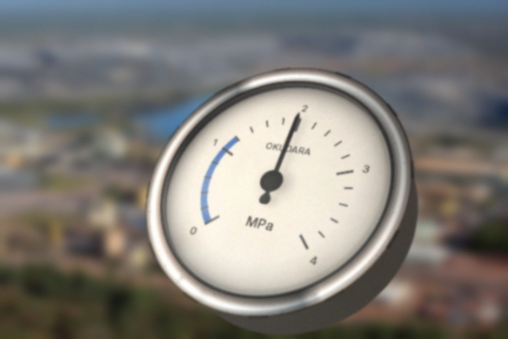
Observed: 2 MPa
